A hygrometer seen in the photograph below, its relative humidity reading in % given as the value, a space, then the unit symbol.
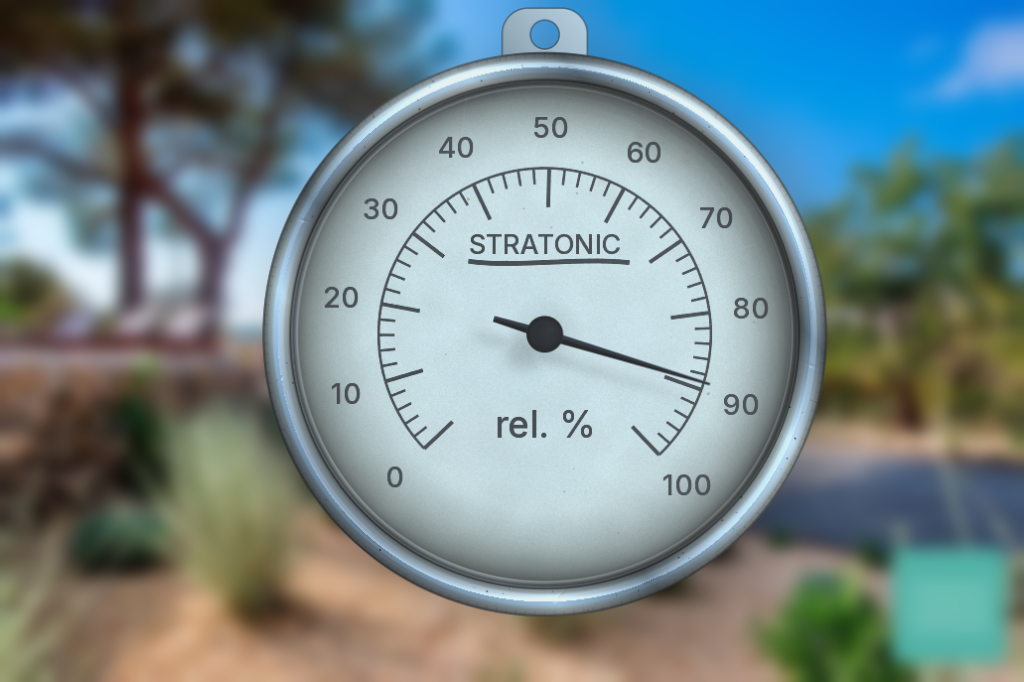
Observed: 89 %
